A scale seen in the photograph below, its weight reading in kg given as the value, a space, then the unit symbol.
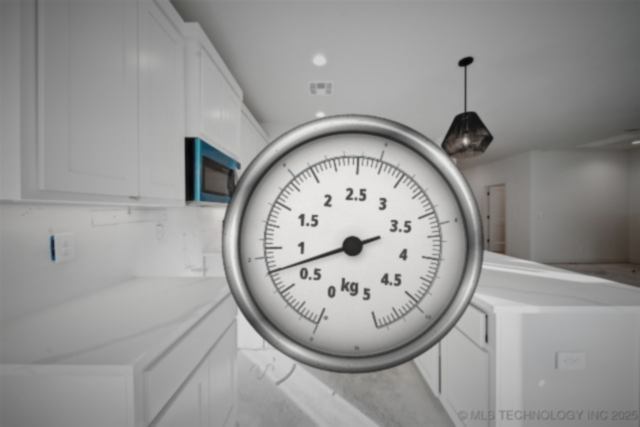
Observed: 0.75 kg
